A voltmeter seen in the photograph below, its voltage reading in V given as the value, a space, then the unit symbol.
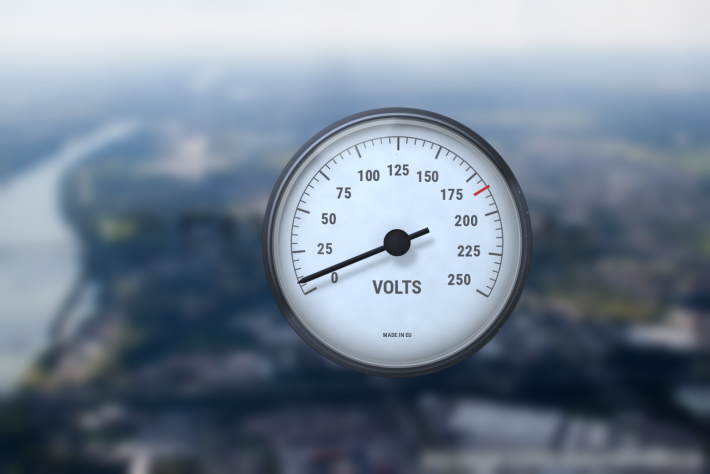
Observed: 7.5 V
